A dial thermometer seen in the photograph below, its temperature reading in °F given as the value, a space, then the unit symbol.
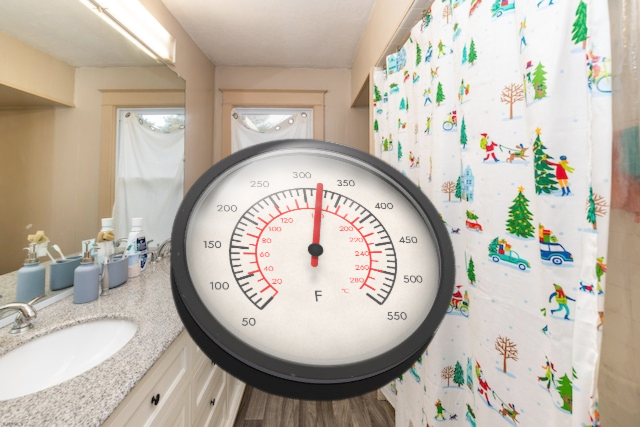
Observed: 320 °F
